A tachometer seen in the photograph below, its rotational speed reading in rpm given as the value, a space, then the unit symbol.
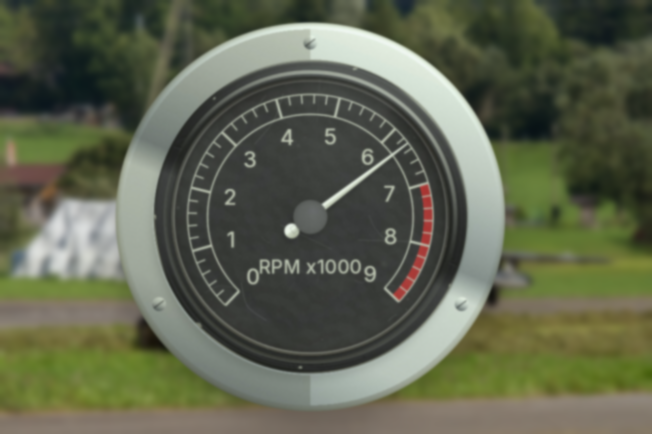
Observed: 6300 rpm
